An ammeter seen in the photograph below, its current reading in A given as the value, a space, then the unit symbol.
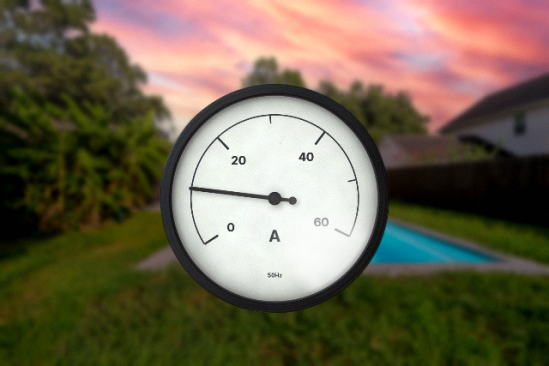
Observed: 10 A
